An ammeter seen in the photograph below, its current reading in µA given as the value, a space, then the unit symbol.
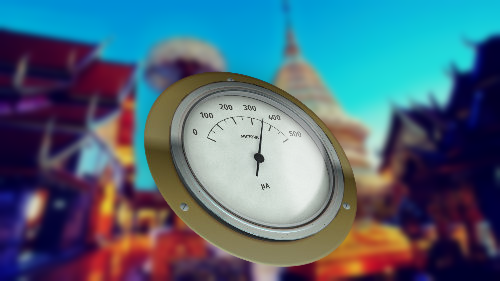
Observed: 350 µA
